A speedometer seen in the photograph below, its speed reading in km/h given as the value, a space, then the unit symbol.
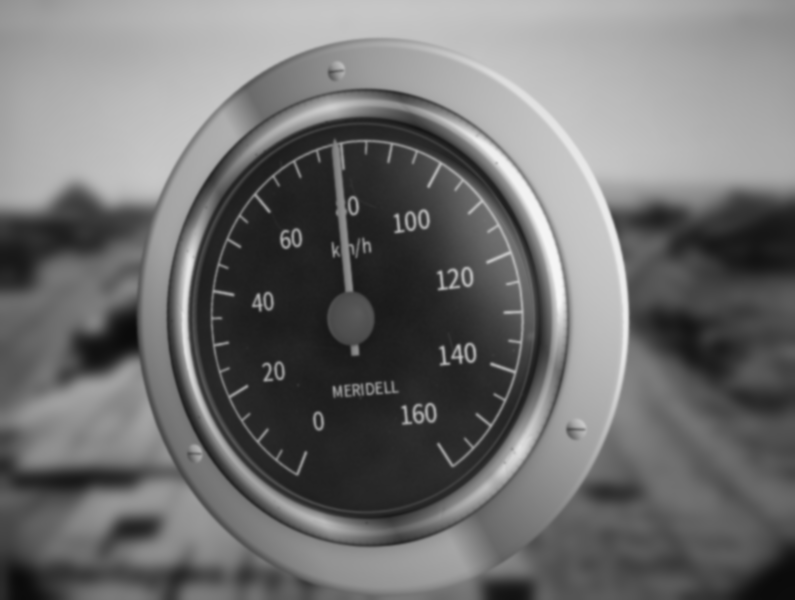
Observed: 80 km/h
